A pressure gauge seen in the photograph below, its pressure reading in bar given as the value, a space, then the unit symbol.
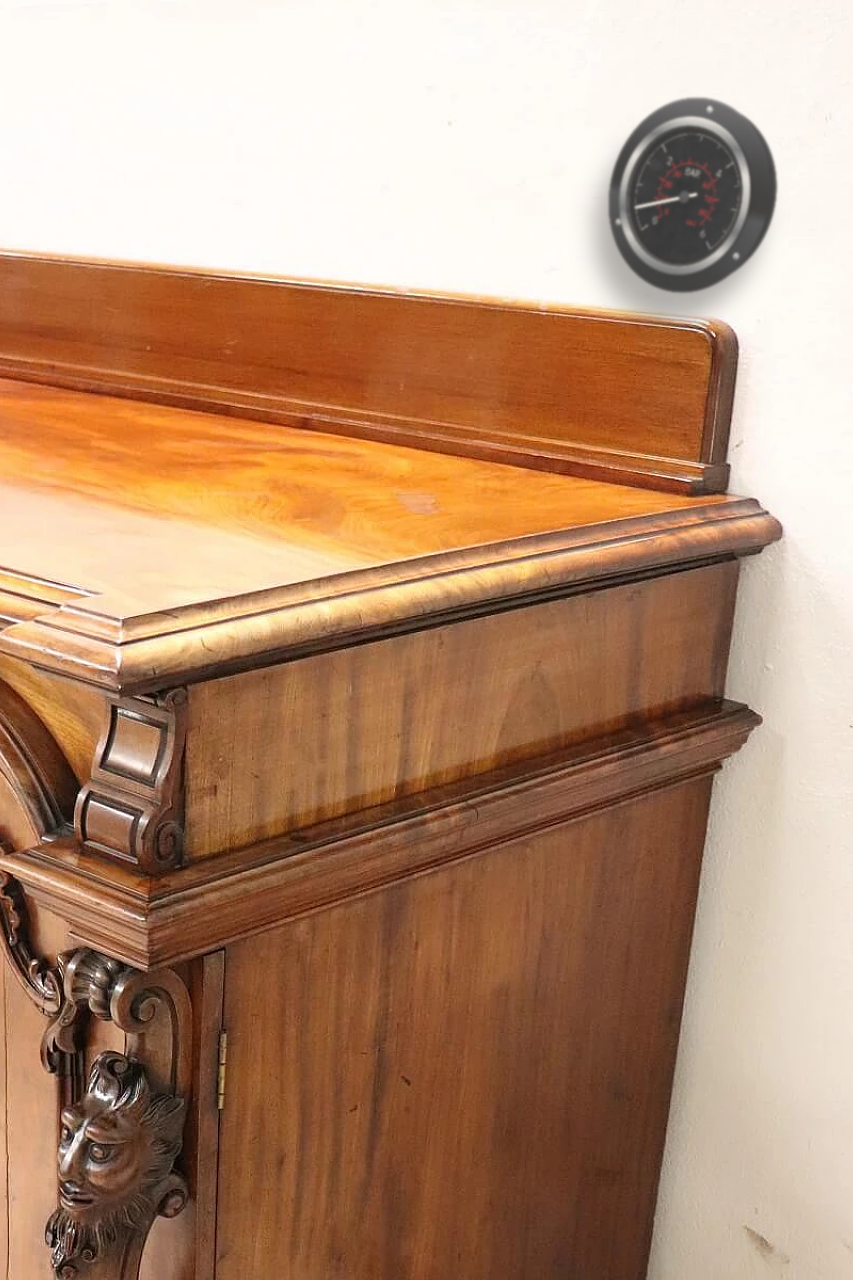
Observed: 0.5 bar
